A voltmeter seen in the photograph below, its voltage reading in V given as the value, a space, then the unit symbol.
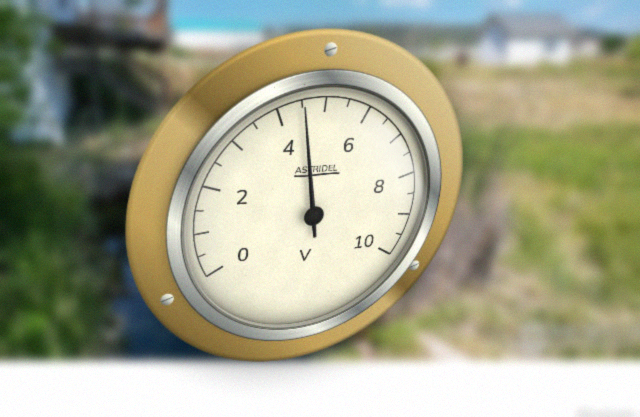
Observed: 4.5 V
